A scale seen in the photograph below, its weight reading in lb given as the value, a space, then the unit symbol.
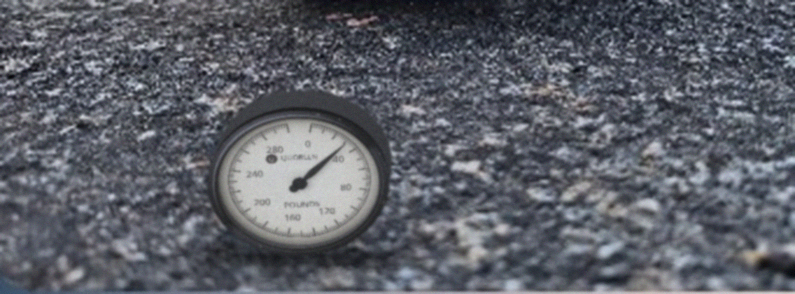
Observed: 30 lb
